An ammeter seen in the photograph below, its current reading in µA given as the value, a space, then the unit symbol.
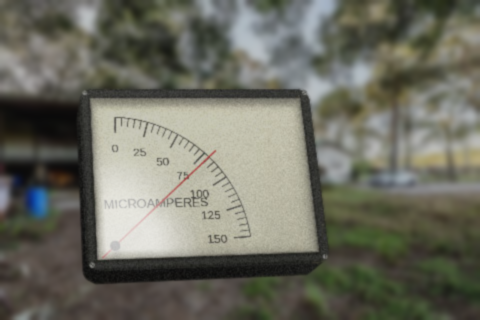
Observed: 80 µA
